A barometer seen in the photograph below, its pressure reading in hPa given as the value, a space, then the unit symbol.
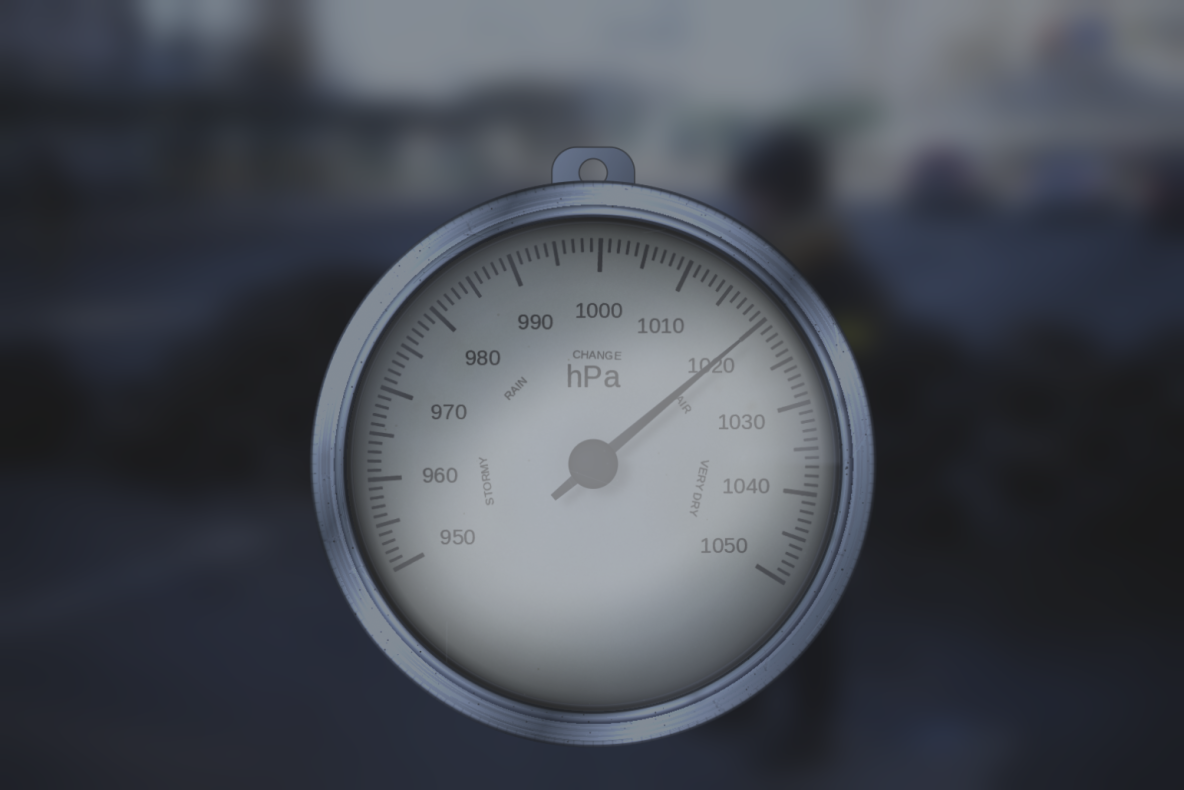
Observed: 1020 hPa
